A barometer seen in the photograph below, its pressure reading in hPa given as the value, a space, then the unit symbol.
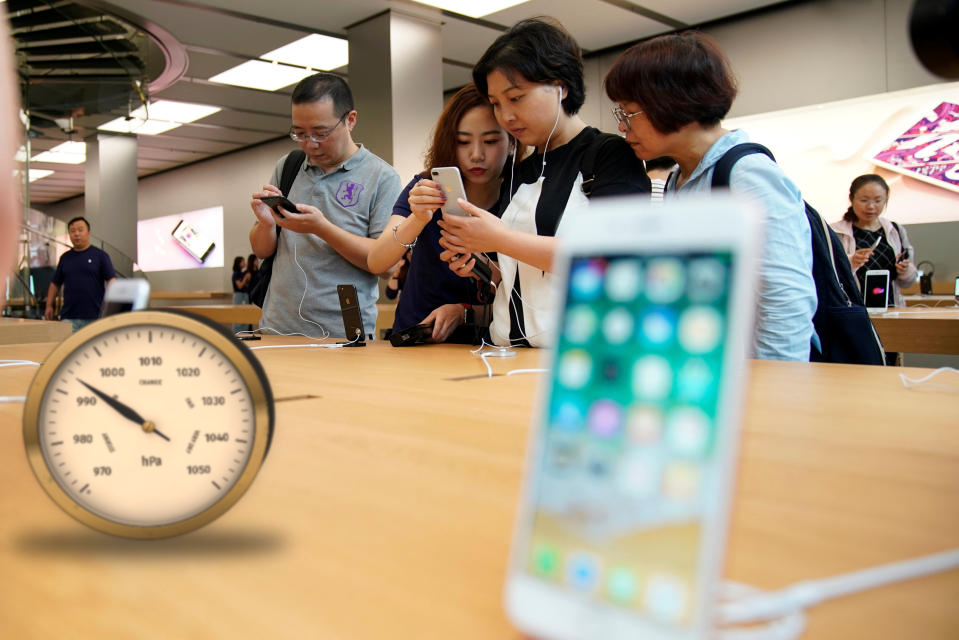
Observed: 994 hPa
